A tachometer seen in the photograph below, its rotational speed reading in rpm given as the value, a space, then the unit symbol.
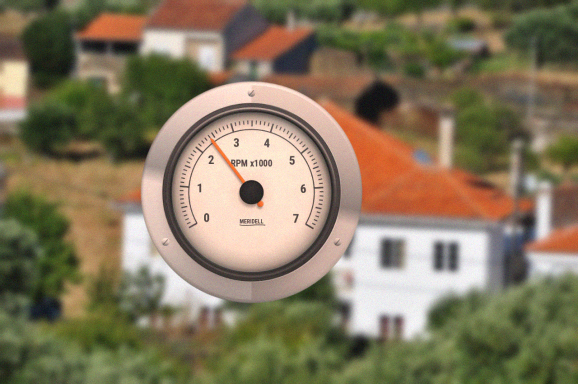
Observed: 2400 rpm
